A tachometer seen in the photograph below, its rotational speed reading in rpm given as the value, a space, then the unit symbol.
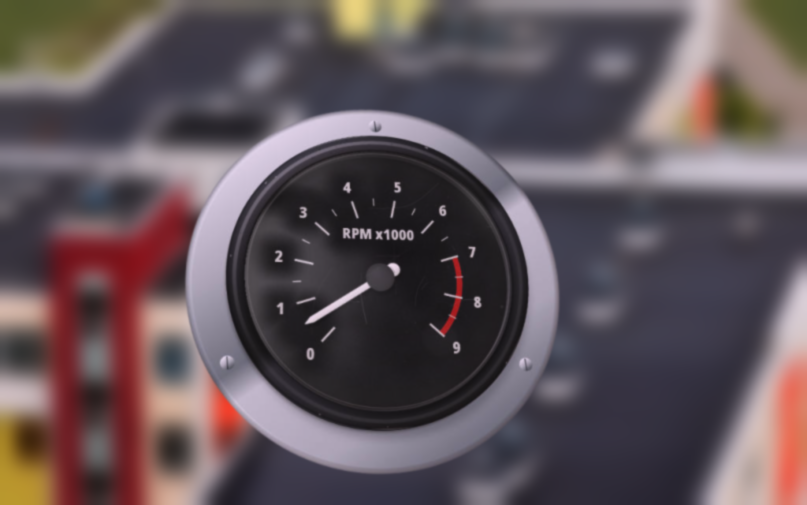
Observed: 500 rpm
